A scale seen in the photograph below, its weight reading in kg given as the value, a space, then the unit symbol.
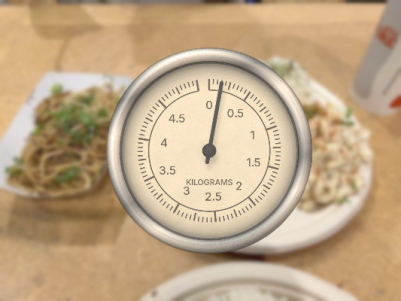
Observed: 0.15 kg
